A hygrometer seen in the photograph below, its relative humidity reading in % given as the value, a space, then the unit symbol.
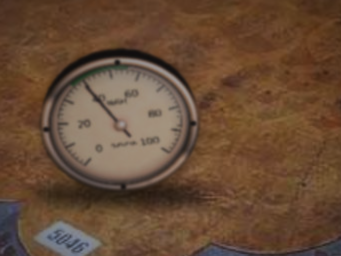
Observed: 40 %
